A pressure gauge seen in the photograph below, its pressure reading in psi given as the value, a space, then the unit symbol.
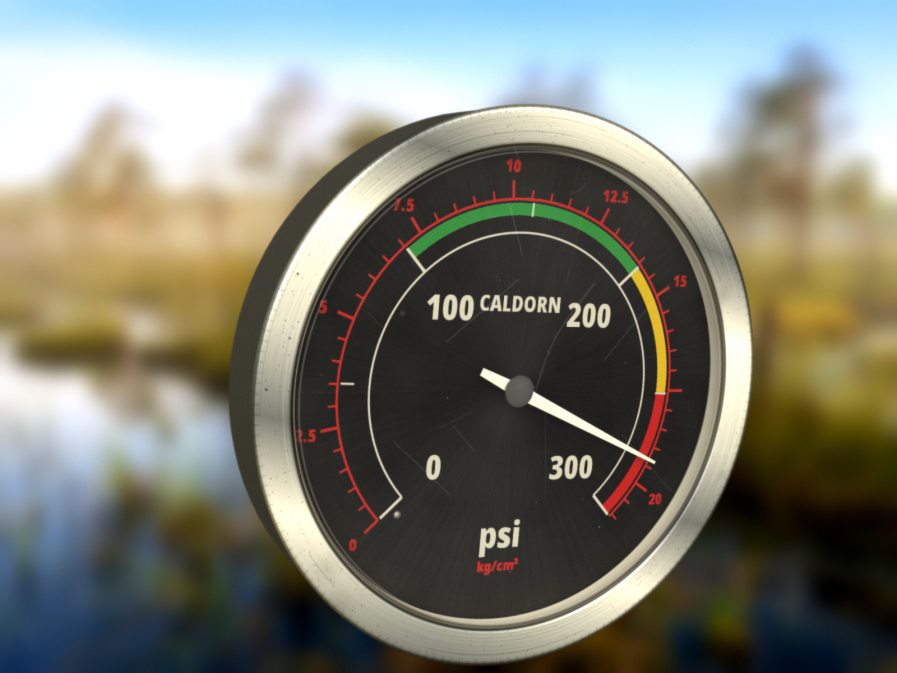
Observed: 275 psi
